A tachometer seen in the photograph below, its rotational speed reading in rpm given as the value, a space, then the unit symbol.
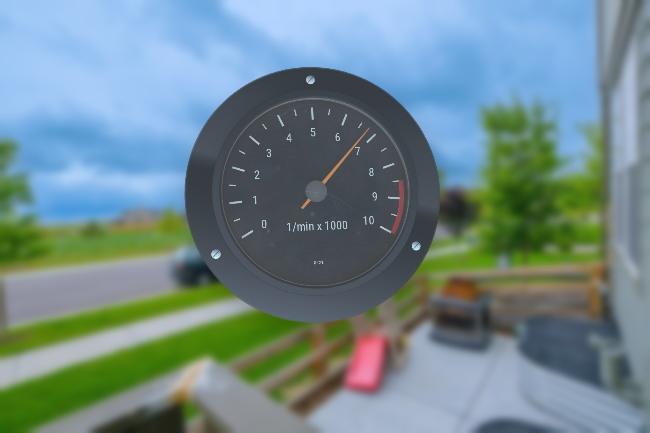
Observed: 6750 rpm
